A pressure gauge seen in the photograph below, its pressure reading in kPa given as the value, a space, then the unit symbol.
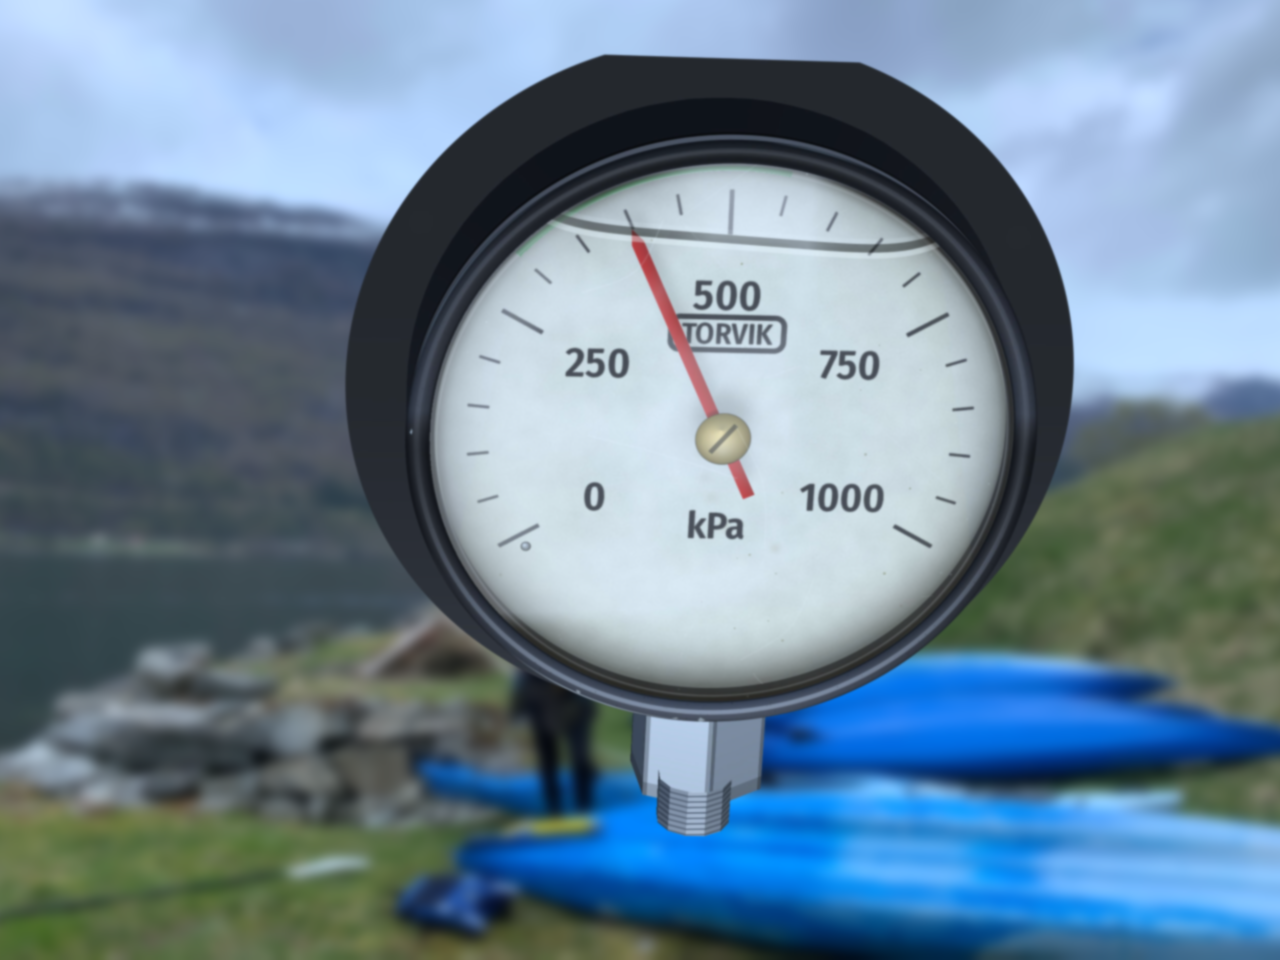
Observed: 400 kPa
